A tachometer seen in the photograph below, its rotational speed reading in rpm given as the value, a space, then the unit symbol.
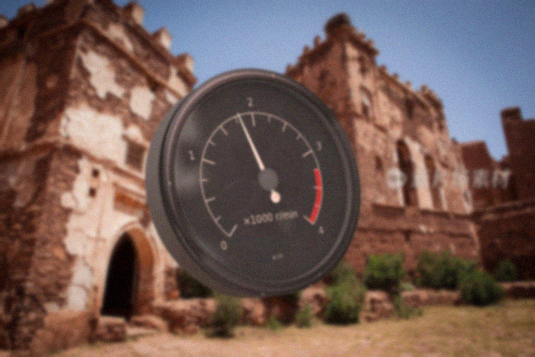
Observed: 1750 rpm
